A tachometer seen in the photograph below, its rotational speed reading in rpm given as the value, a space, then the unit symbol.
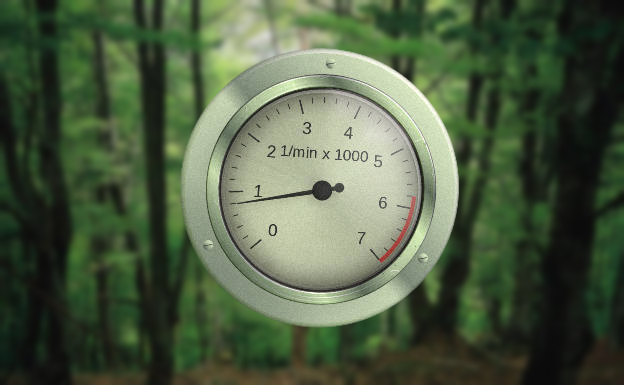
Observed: 800 rpm
